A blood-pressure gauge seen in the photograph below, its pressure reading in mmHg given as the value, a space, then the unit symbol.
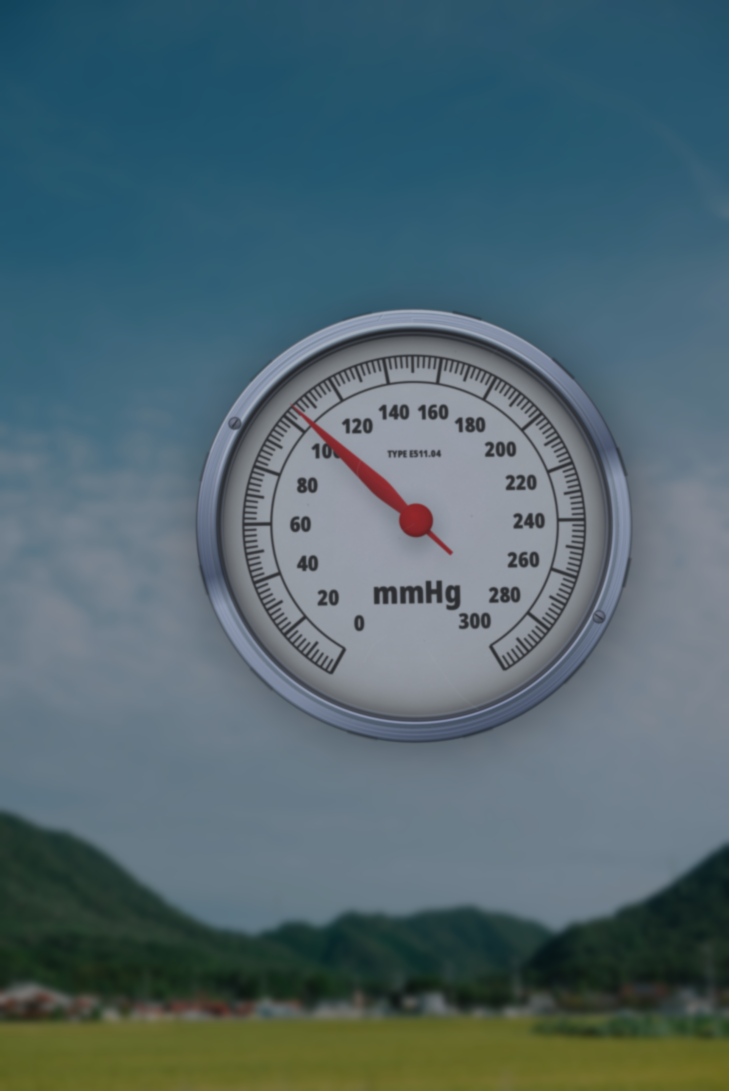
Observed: 104 mmHg
